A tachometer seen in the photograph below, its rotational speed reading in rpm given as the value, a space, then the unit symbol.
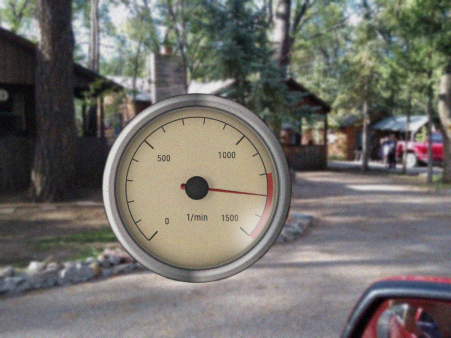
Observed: 1300 rpm
